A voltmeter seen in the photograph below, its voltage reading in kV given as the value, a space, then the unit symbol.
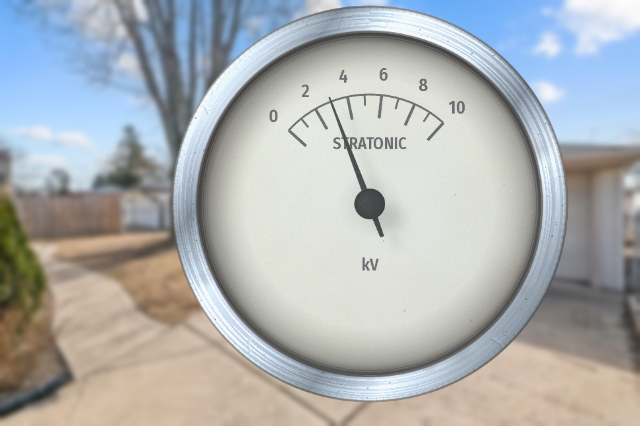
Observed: 3 kV
